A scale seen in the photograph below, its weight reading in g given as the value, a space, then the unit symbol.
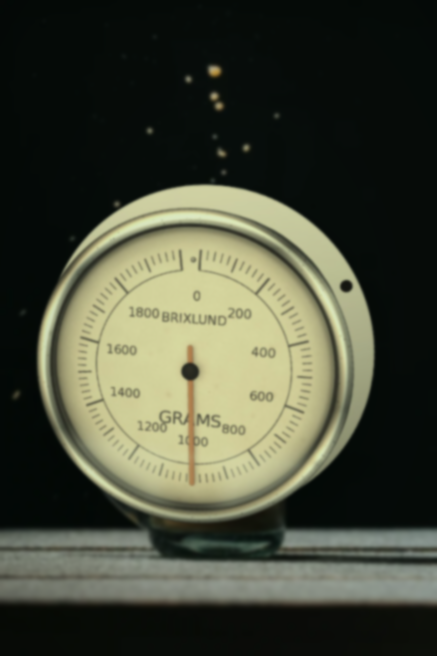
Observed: 1000 g
